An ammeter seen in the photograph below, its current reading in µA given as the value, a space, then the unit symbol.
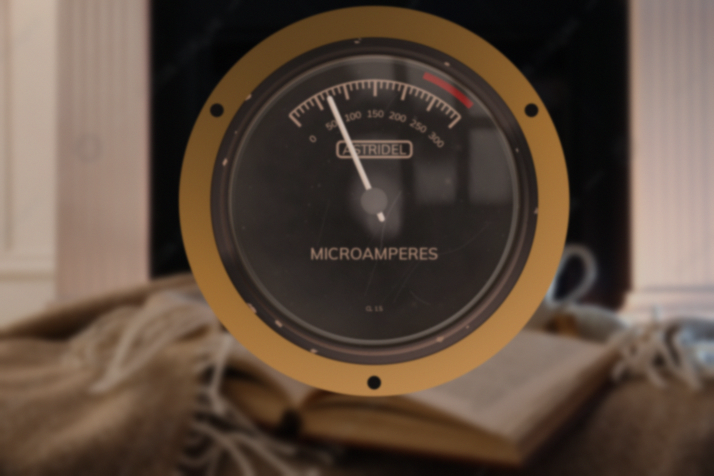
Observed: 70 µA
